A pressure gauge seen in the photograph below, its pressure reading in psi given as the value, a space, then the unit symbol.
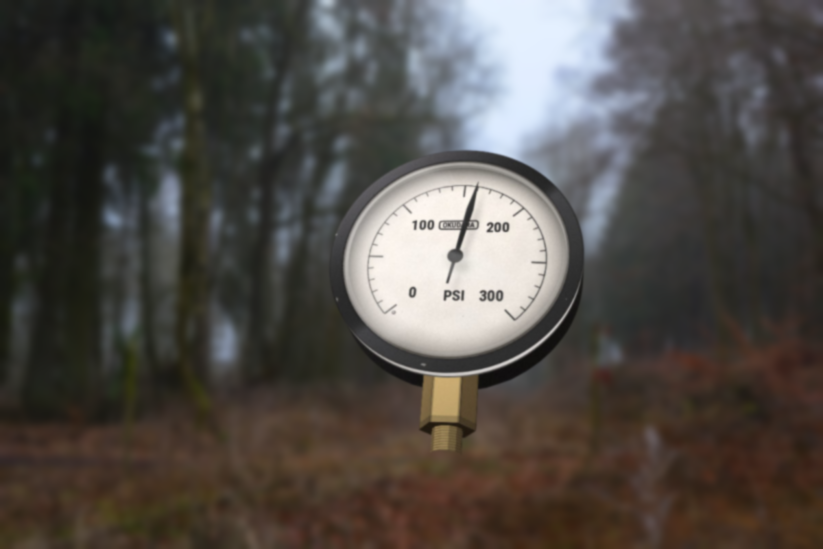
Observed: 160 psi
